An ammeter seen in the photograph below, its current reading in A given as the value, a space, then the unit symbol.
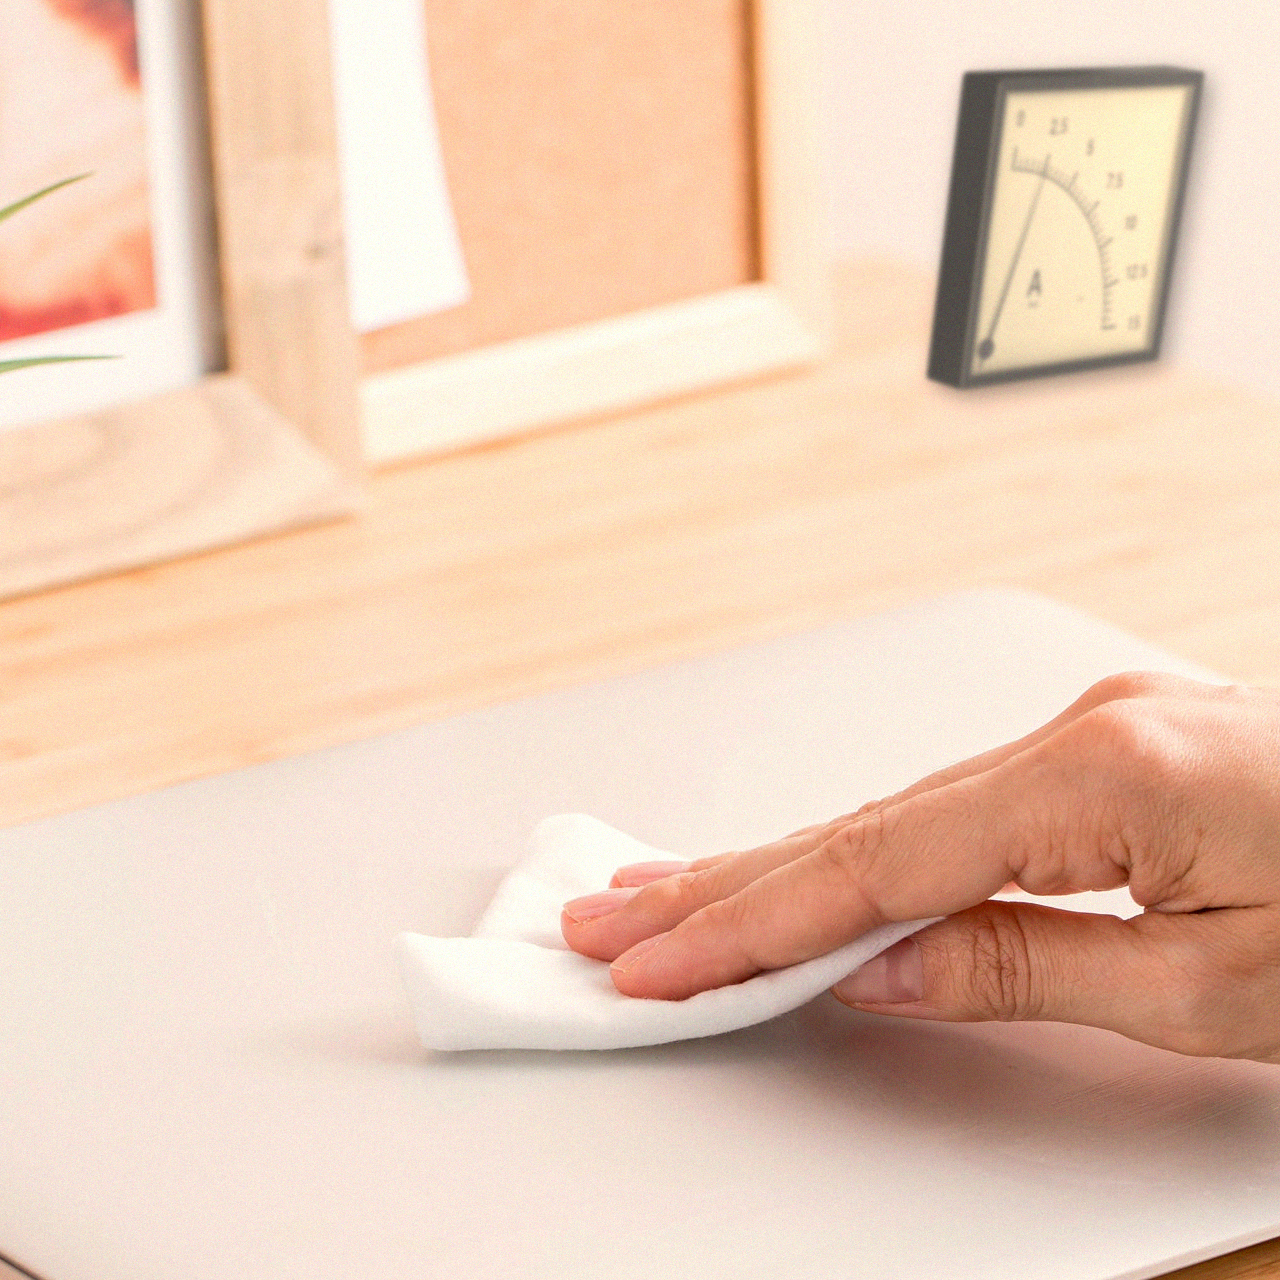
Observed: 2.5 A
